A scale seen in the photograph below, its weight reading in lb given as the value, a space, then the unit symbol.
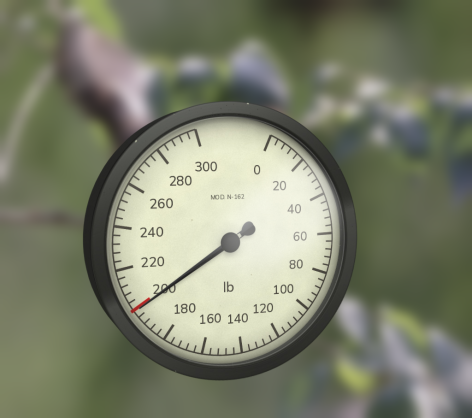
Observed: 200 lb
